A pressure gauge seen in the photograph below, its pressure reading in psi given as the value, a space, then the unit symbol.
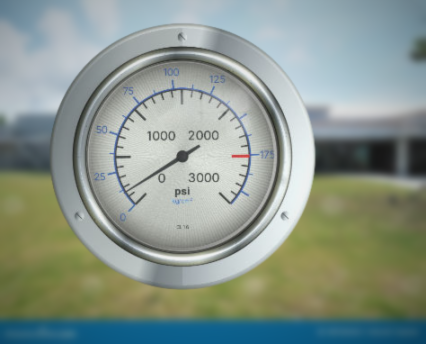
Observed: 150 psi
